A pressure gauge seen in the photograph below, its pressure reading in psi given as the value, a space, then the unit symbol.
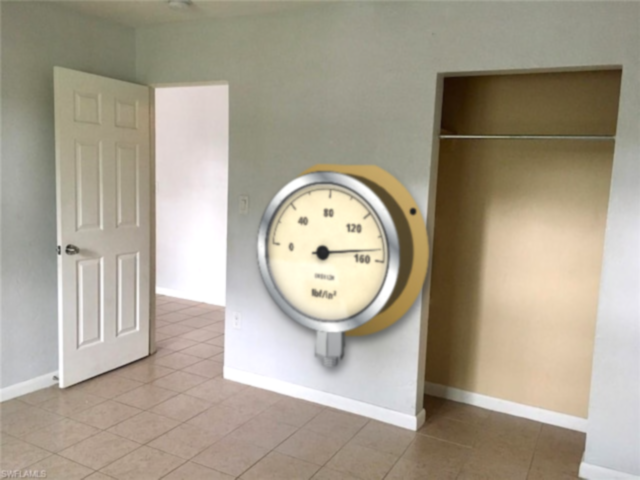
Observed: 150 psi
